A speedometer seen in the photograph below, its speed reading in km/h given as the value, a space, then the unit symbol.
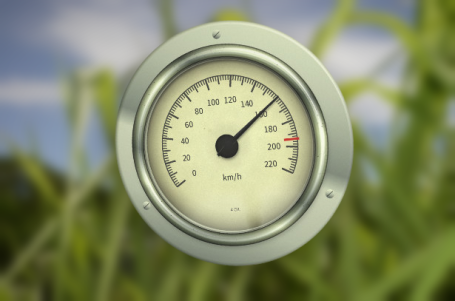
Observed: 160 km/h
